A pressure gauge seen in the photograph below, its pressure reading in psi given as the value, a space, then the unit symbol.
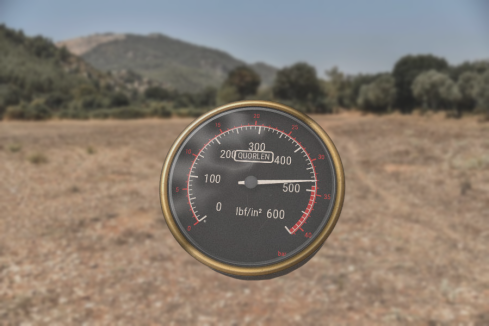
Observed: 480 psi
